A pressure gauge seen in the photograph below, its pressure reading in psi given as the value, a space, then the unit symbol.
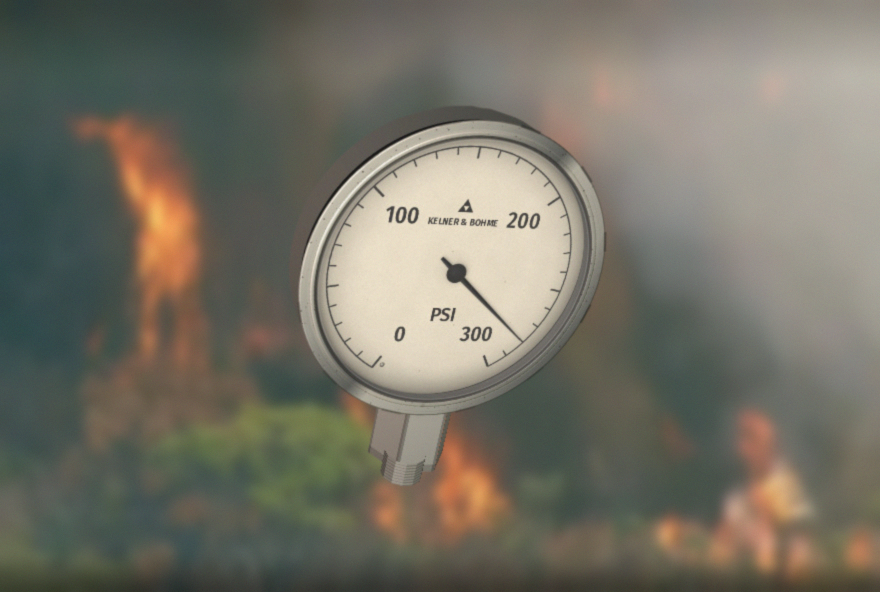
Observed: 280 psi
